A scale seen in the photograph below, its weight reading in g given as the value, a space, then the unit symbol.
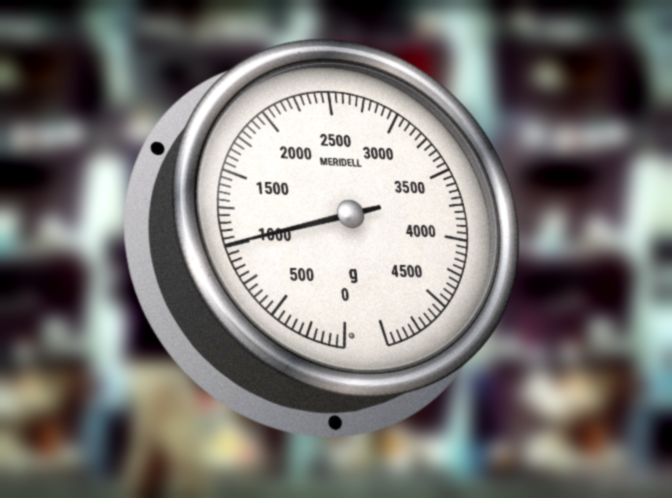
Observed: 1000 g
